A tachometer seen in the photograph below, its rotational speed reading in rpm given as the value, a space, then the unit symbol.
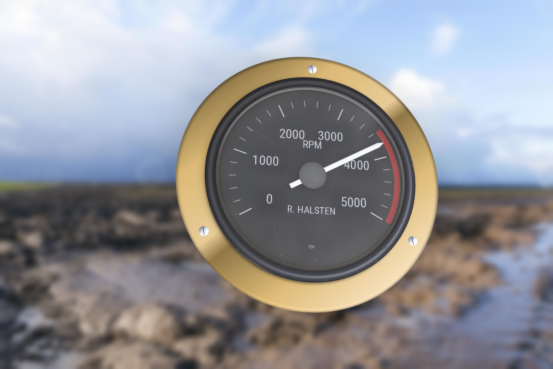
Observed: 3800 rpm
